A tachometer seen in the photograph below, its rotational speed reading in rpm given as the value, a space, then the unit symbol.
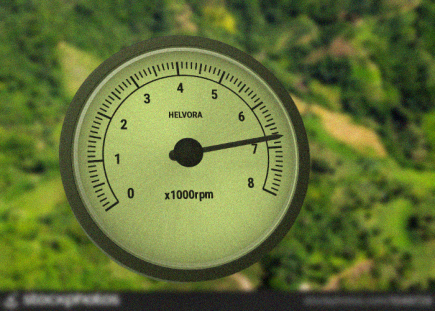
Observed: 6800 rpm
